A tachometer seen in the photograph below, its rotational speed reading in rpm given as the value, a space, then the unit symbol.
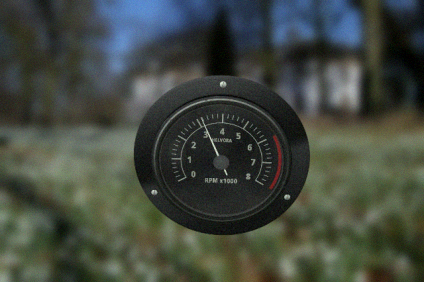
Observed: 3200 rpm
